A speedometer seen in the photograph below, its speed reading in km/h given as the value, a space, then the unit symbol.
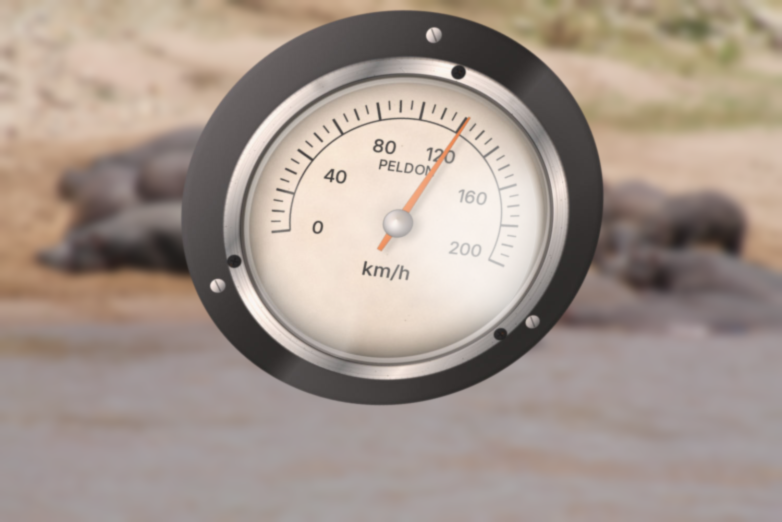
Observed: 120 km/h
